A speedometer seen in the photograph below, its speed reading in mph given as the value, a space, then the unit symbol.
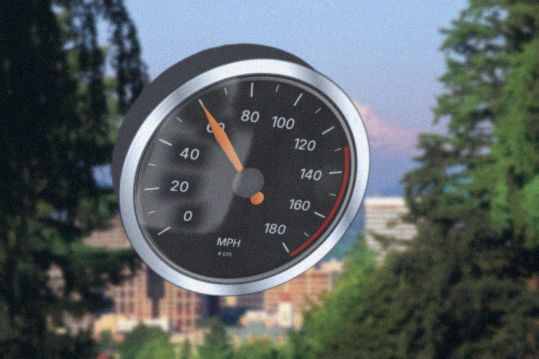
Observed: 60 mph
